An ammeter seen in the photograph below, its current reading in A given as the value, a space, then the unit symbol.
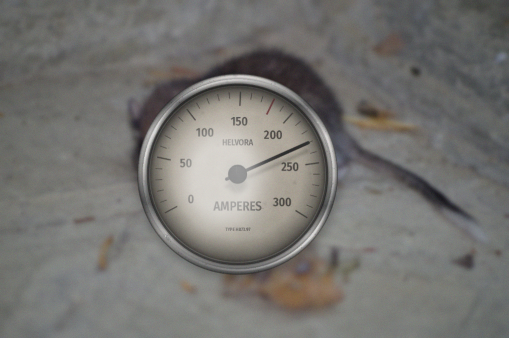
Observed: 230 A
